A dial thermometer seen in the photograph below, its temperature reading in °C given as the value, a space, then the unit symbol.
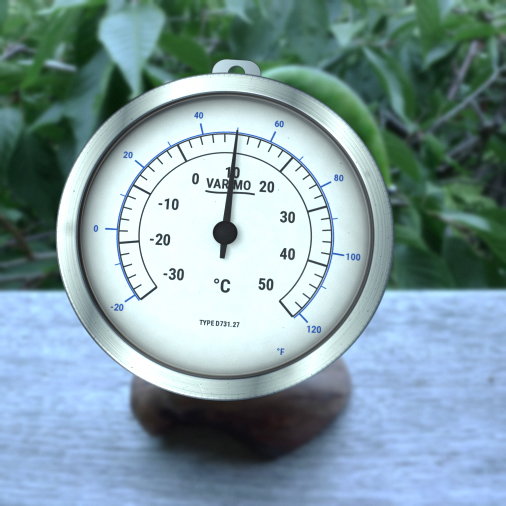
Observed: 10 °C
